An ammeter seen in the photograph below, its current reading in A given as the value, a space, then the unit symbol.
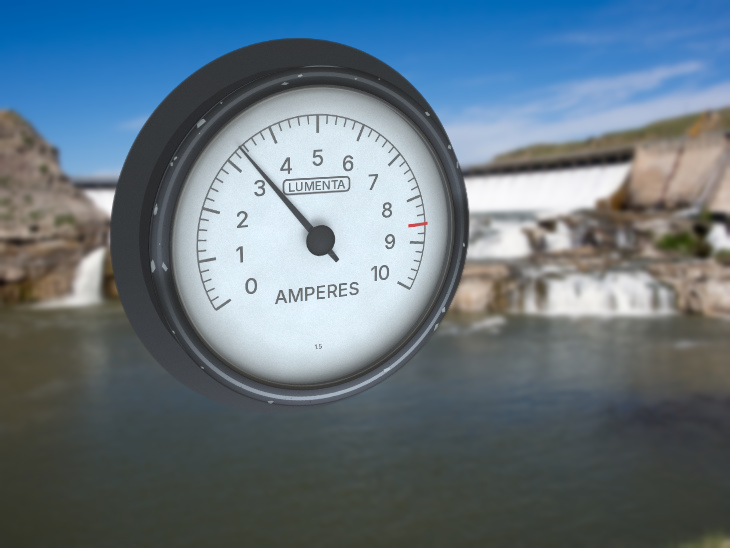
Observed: 3.3 A
